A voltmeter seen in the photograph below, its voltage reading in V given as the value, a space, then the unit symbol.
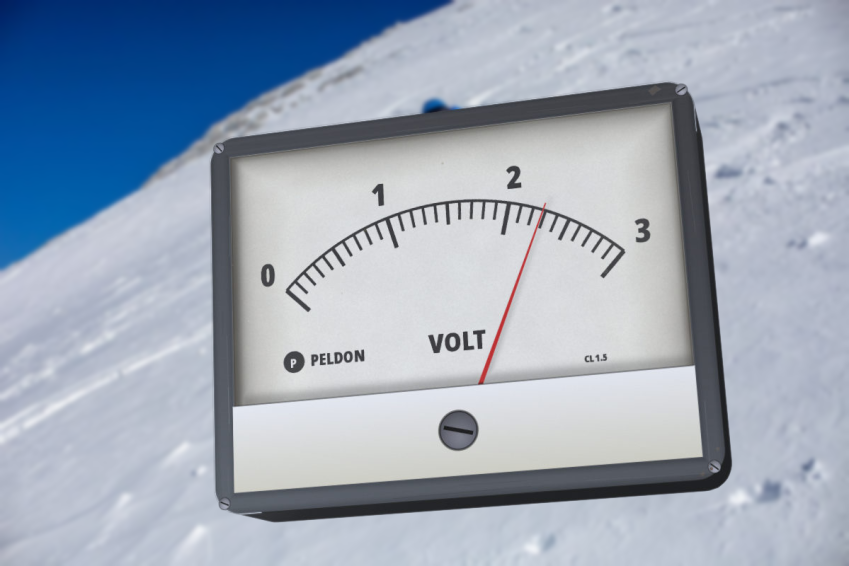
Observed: 2.3 V
